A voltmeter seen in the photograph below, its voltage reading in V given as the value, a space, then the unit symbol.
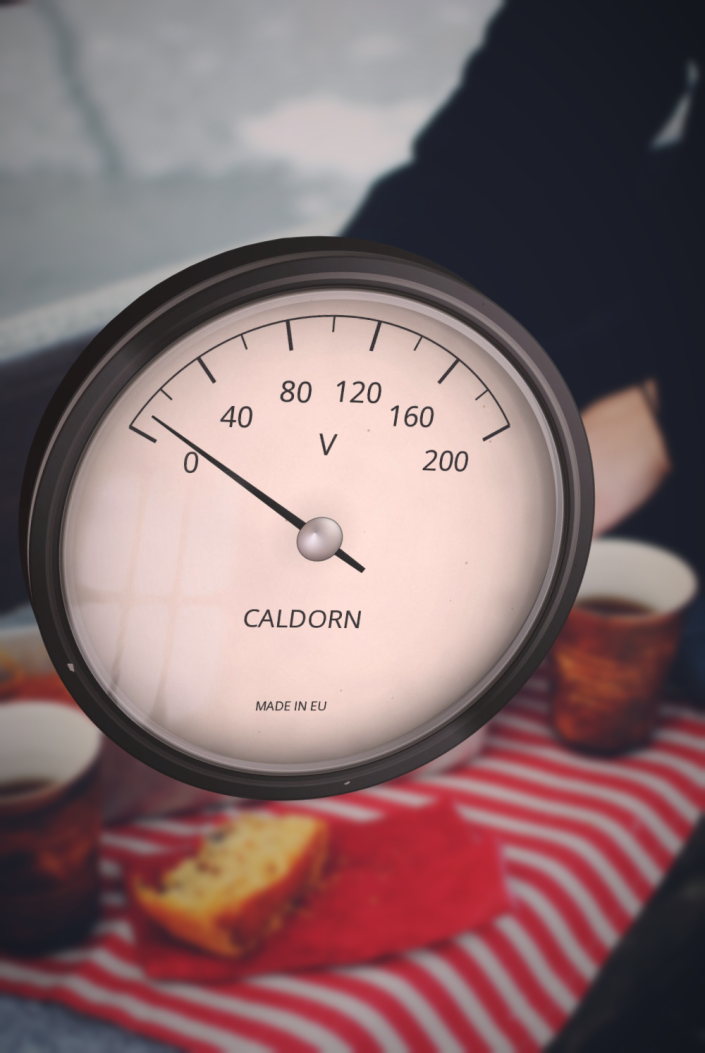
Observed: 10 V
